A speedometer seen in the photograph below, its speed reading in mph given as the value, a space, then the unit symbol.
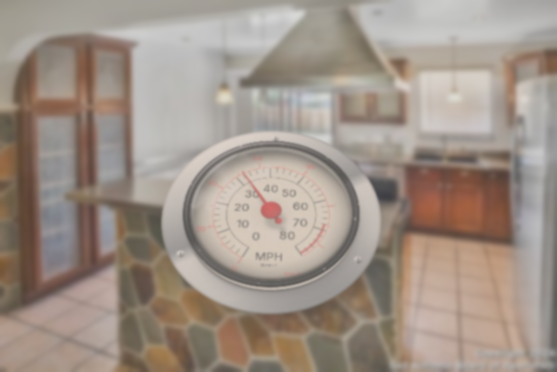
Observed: 32 mph
